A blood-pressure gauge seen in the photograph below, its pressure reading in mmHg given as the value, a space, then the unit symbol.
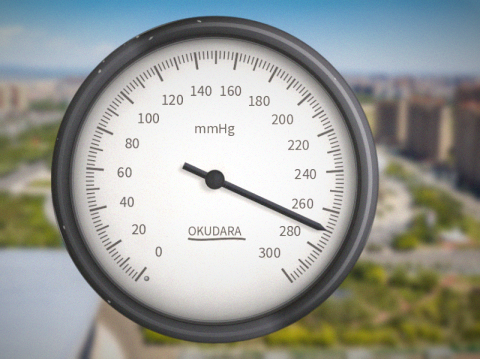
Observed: 270 mmHg
